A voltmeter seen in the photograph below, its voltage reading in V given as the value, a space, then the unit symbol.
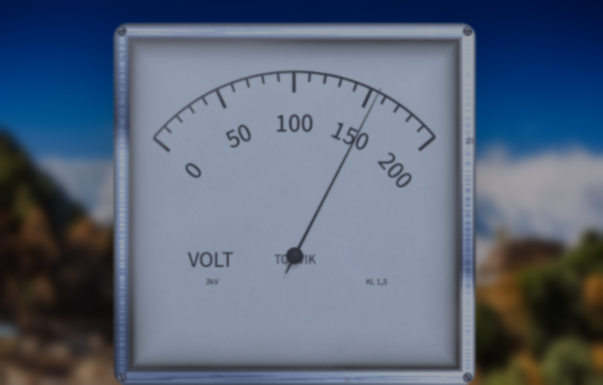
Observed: 155 V
